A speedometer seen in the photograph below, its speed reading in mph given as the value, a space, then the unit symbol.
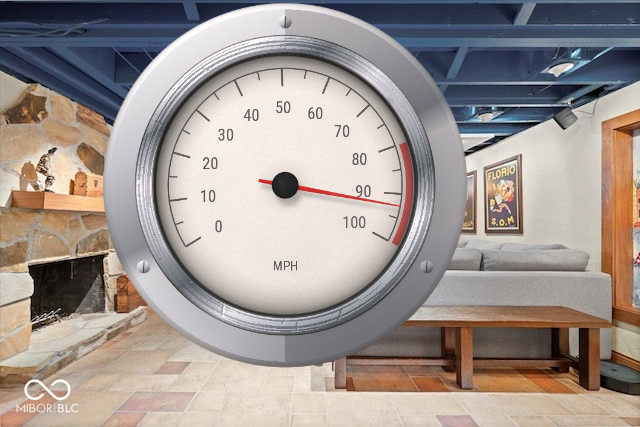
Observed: 92.5 mph
